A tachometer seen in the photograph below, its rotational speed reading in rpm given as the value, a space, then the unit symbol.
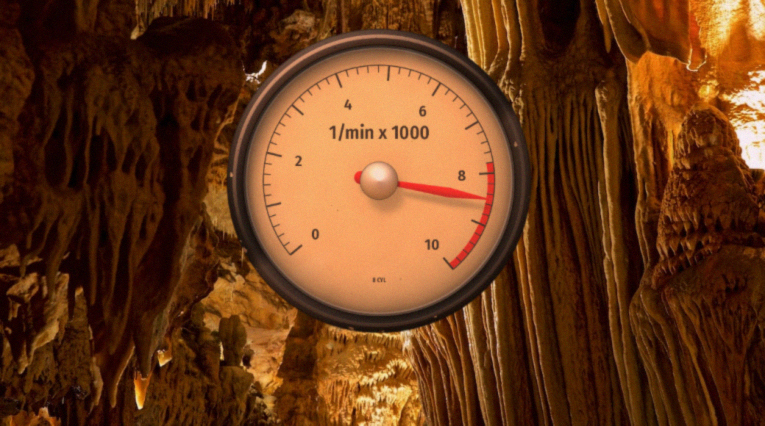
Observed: 8500 rpm
